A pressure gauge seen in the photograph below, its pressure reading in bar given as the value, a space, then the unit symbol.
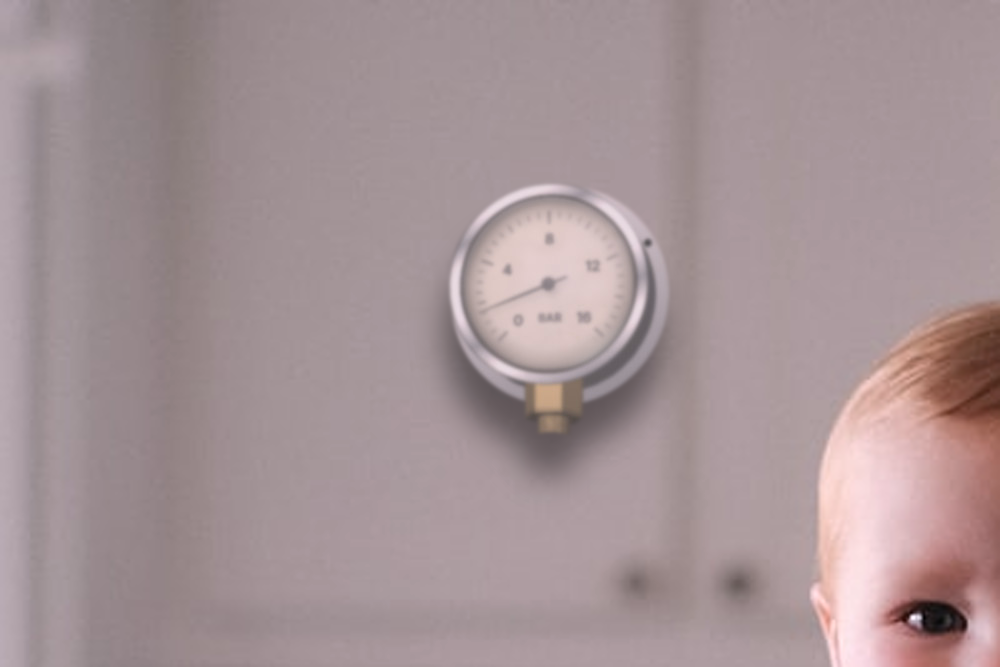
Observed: 1.5 bar
